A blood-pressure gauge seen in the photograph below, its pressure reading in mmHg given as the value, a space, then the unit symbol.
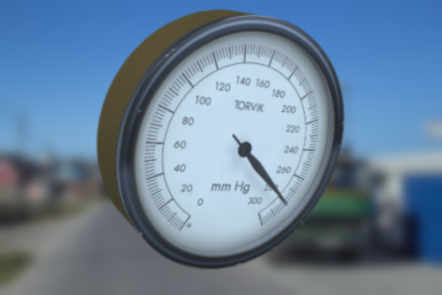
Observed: 280 mmHg
